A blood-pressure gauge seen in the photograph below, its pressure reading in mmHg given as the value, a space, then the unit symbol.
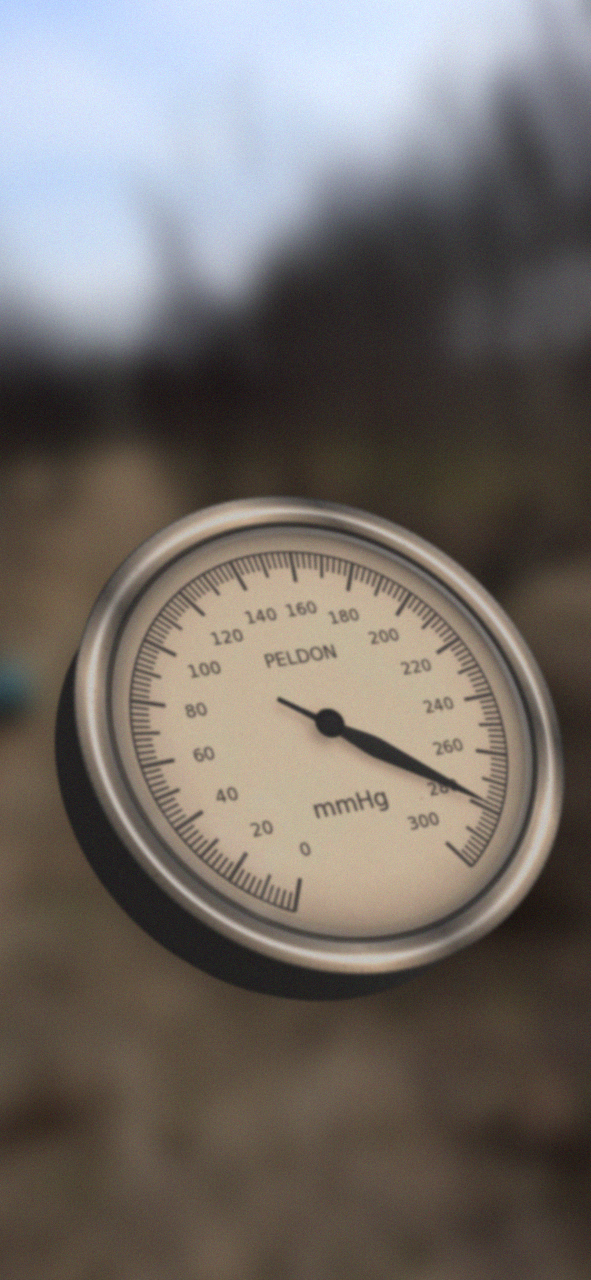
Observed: 280 mmHg
